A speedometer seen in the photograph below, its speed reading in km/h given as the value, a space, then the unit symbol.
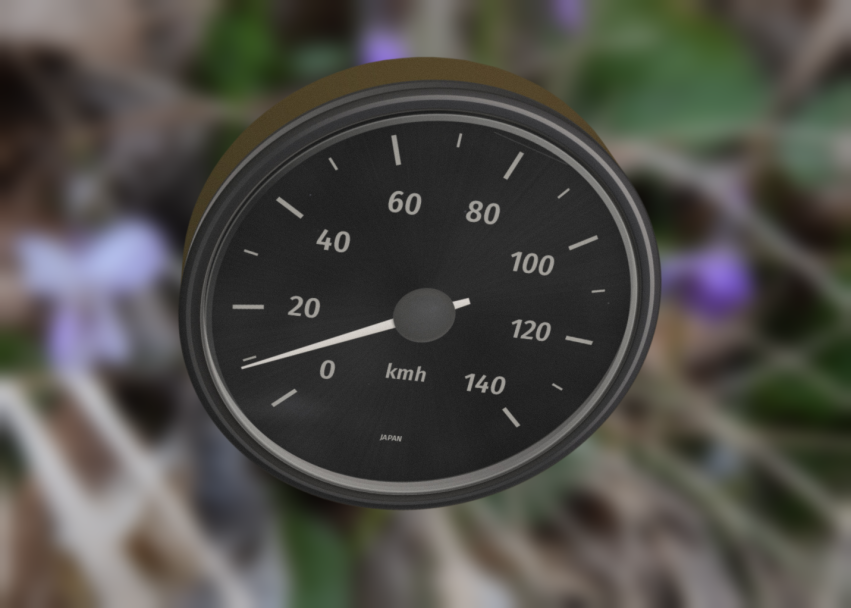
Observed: 10 km/h
